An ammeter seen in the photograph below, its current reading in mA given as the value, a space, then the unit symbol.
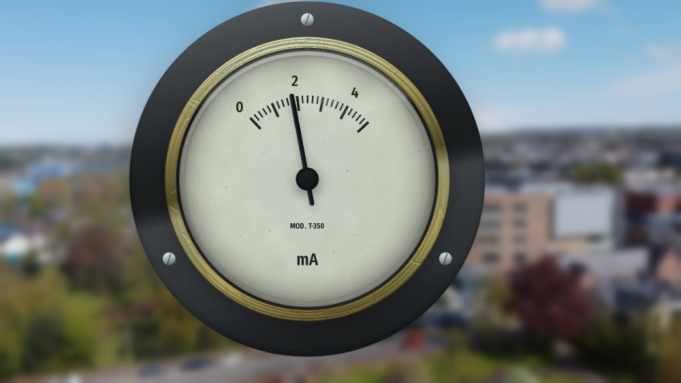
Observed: 1.8 mA
